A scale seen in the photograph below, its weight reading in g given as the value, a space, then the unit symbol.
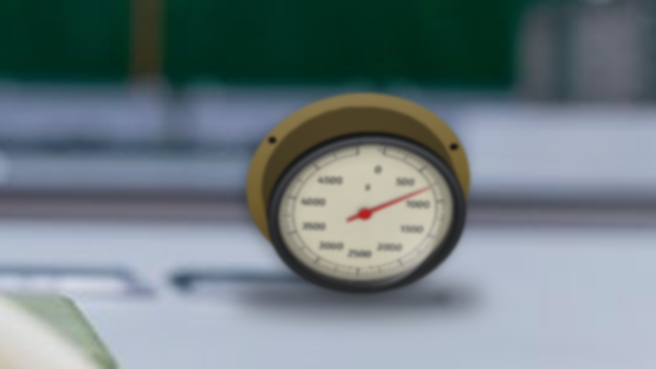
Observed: 750 g
